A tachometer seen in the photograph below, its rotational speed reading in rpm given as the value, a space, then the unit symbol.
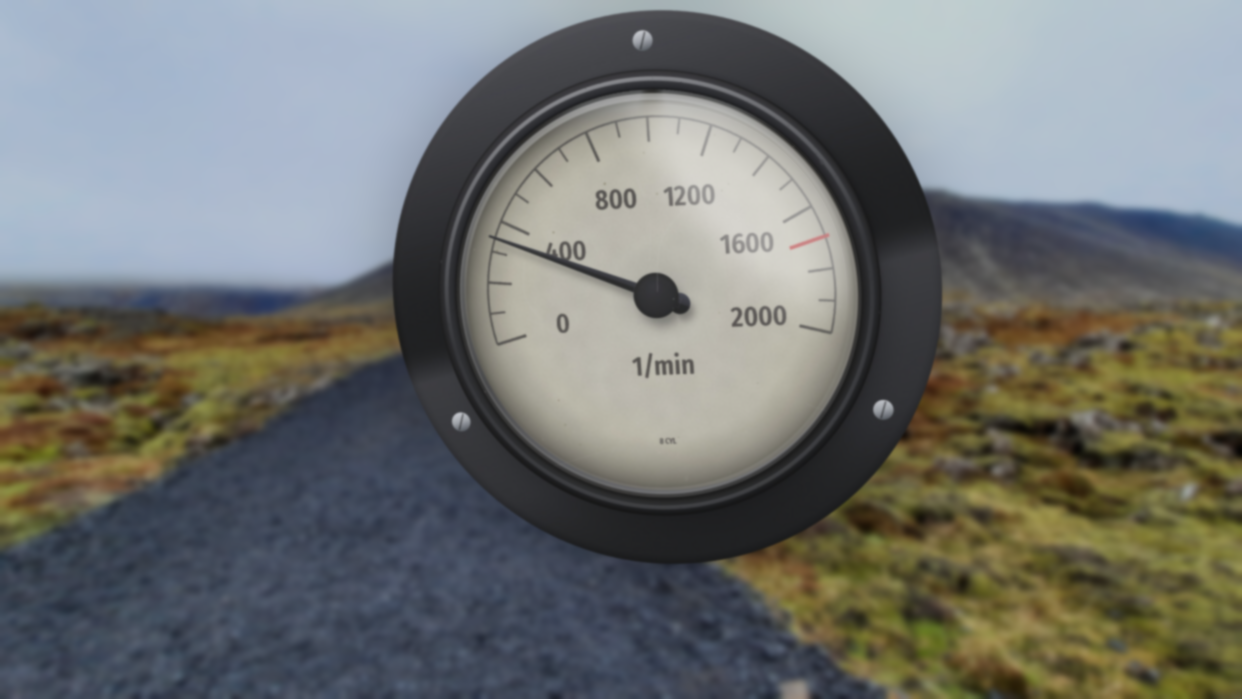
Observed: 350 rpm
